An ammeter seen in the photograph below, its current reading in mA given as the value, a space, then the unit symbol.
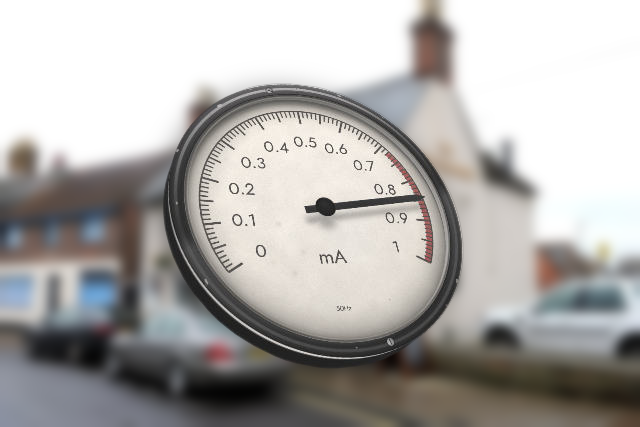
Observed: 0.85 mA
